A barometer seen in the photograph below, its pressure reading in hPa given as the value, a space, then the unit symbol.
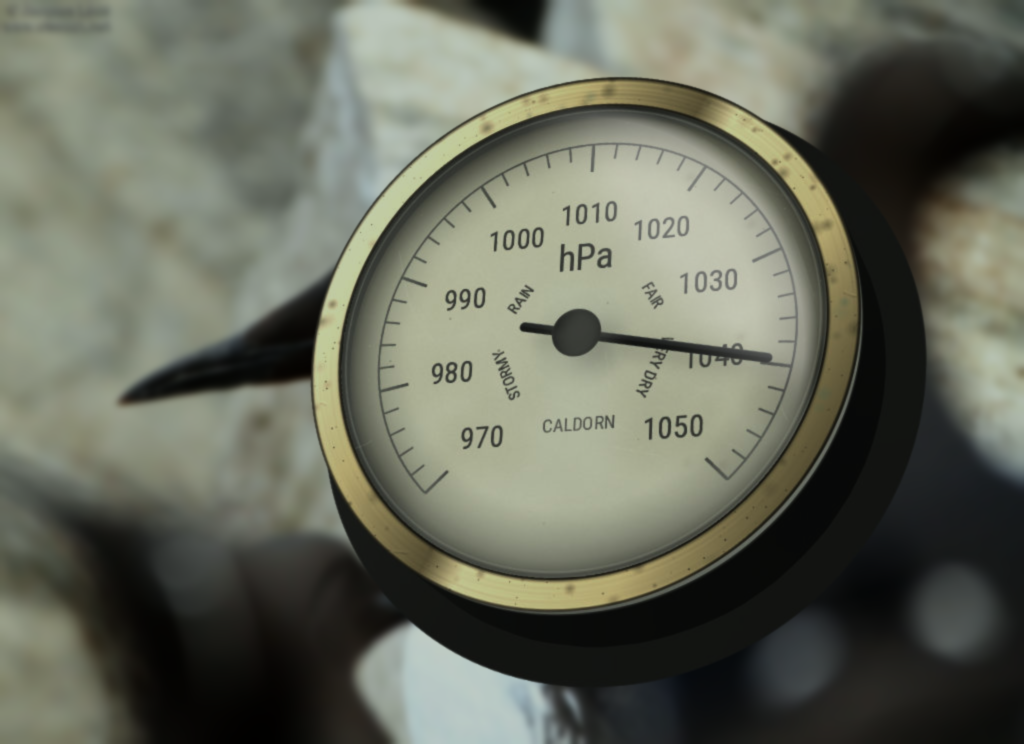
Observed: 1040 hPa
